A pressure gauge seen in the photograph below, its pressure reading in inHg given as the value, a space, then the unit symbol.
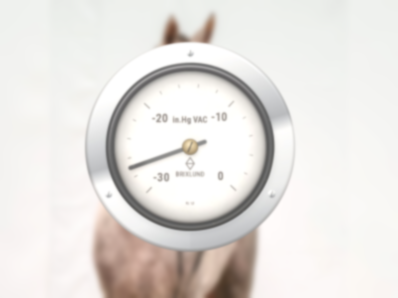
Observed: -27 inHg
